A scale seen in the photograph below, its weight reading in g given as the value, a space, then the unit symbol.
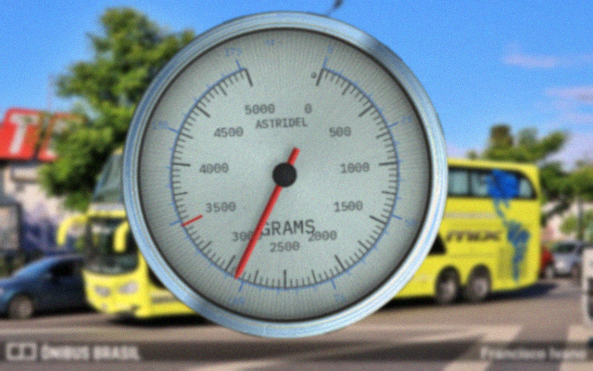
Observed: 2900 g
